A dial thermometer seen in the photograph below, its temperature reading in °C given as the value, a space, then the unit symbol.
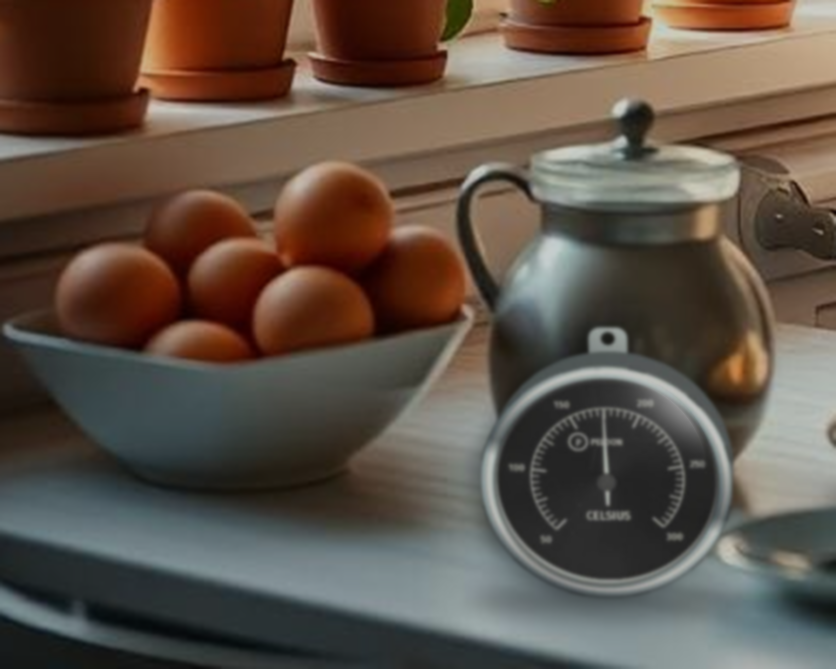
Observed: 175 °C
